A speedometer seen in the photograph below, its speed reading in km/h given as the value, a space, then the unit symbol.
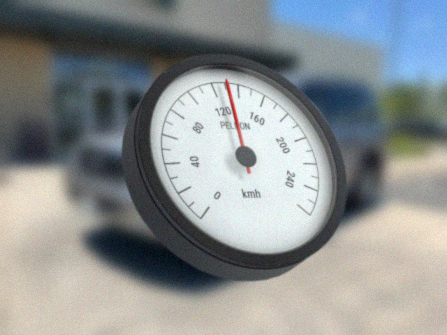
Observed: 130 km/h
